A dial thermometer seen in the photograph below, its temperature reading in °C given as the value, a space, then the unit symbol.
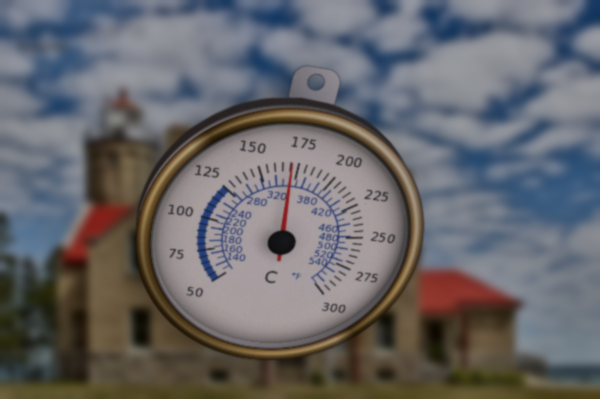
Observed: 170 °C
